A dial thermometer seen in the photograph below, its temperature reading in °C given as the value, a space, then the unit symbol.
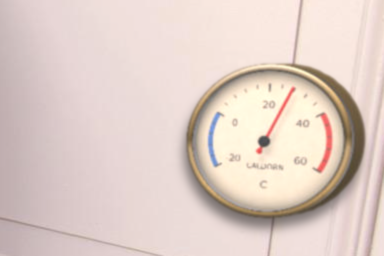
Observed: 28 °C
